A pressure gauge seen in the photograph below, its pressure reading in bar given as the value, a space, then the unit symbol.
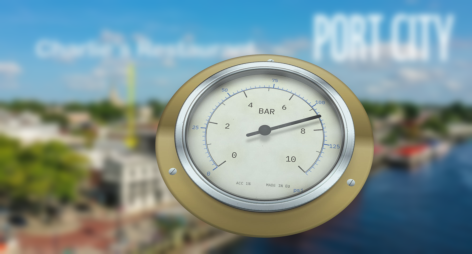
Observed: 7.5 bar
